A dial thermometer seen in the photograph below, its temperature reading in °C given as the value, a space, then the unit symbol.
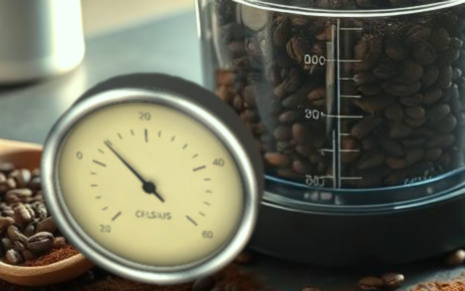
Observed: 8 °C
